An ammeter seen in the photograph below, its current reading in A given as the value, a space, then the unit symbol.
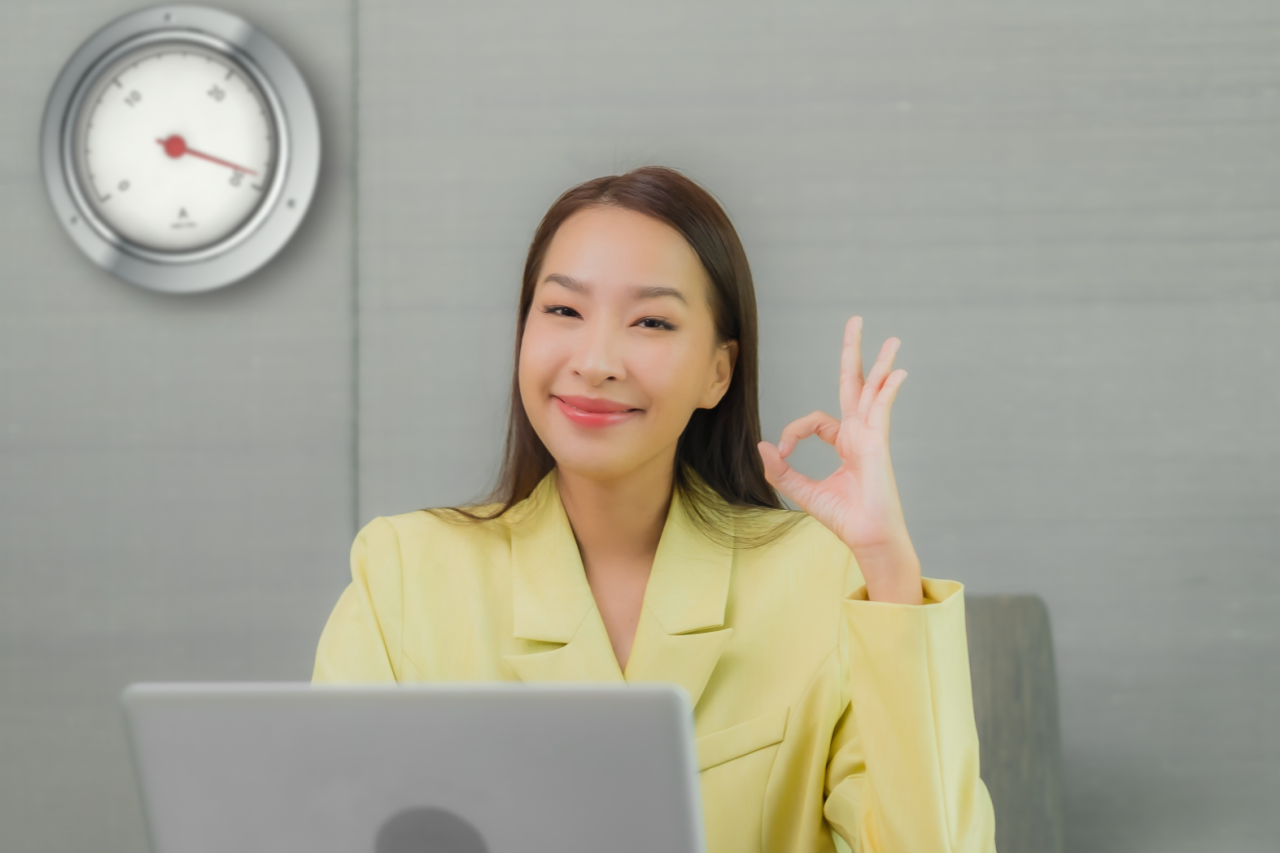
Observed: 29 A
